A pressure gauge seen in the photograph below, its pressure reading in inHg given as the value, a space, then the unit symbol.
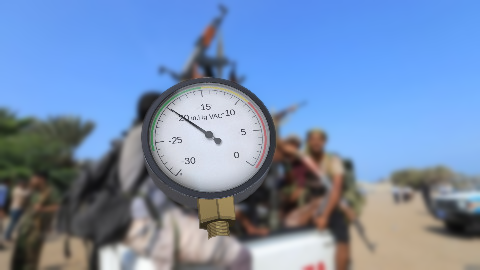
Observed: -20 inHg
